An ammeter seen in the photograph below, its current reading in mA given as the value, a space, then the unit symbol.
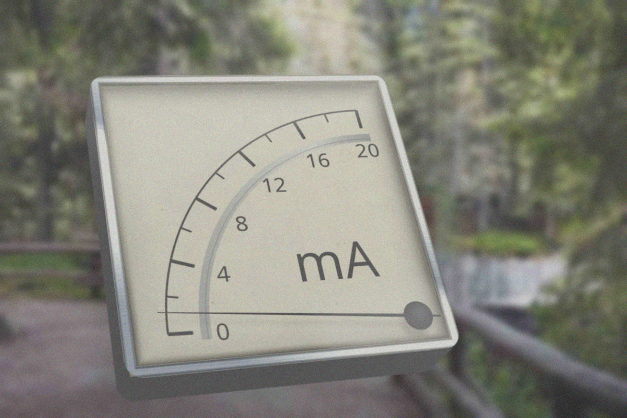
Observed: 1 mA
